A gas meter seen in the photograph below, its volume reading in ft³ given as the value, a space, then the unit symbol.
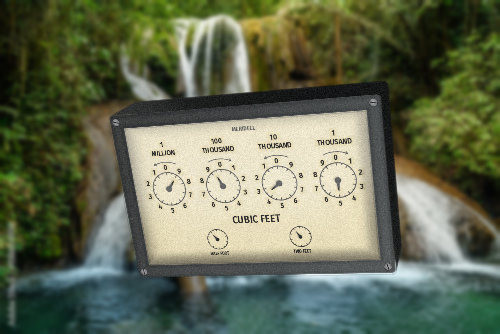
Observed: 893500 ft³
